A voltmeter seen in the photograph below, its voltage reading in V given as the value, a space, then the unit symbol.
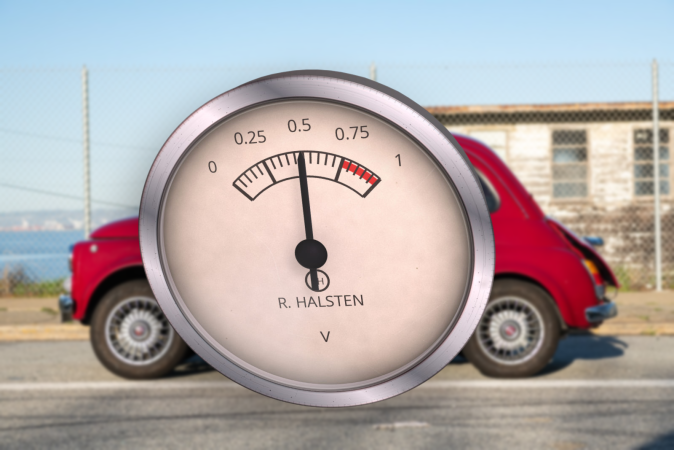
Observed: 0.5 V
